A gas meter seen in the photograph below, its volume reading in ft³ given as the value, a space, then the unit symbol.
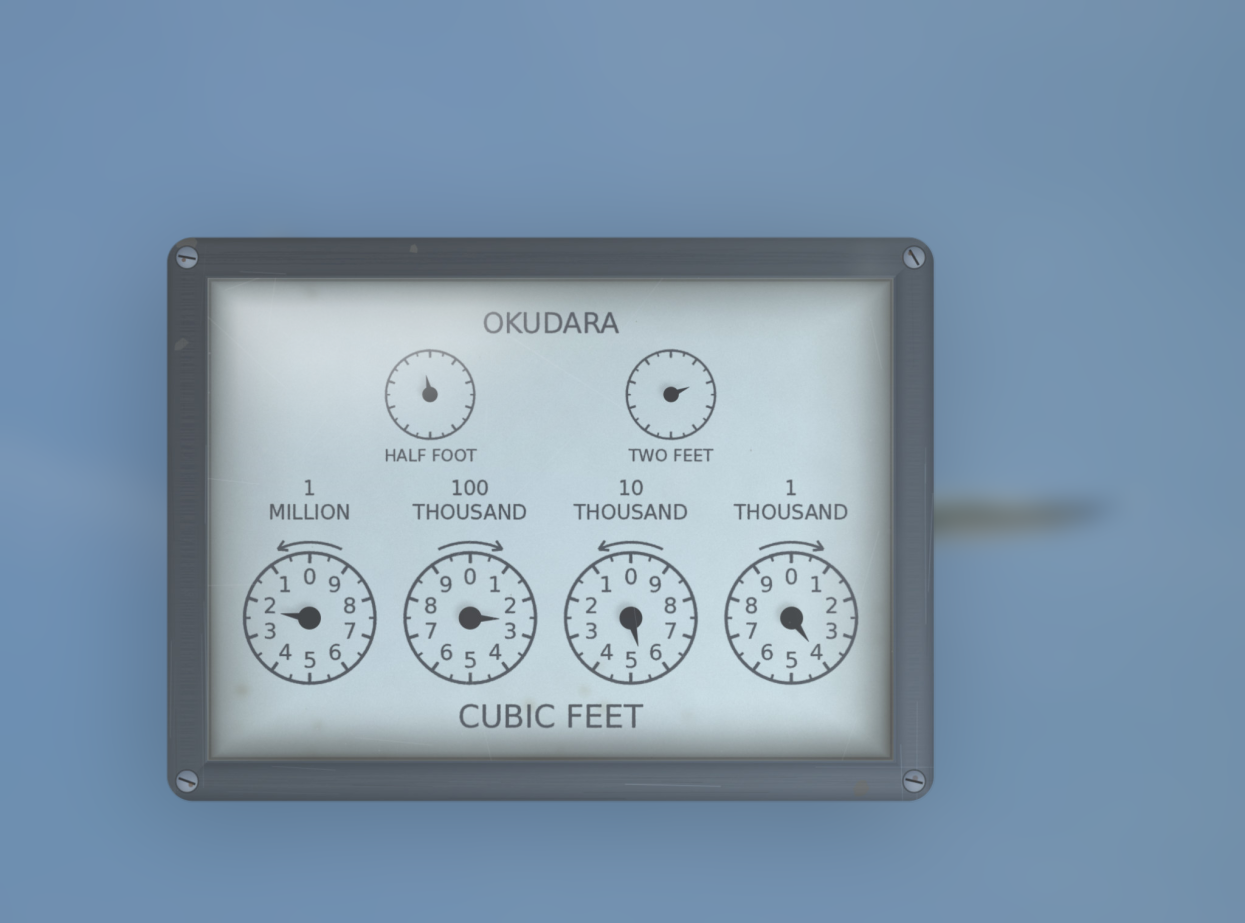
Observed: 225400 ft³
